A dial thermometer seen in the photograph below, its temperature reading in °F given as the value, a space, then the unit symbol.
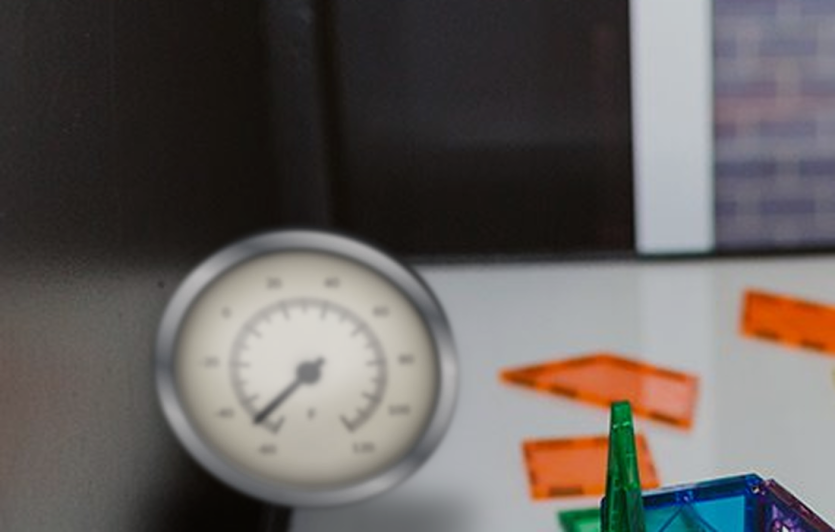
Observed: -50 °F
